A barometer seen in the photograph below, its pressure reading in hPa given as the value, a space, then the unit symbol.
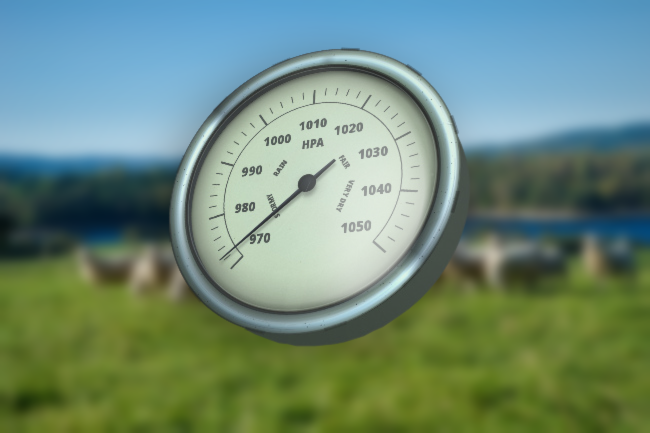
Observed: 972 hPa
